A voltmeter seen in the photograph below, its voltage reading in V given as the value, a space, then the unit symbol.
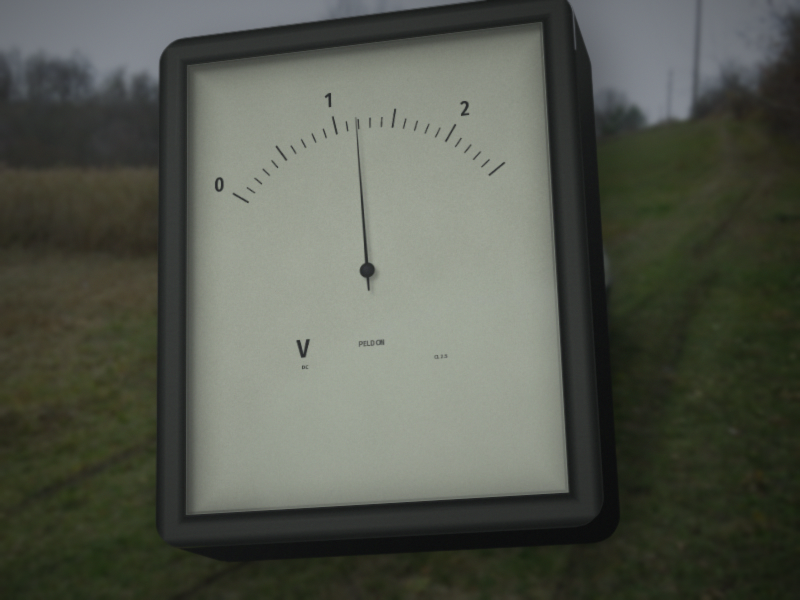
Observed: 1.2 V
